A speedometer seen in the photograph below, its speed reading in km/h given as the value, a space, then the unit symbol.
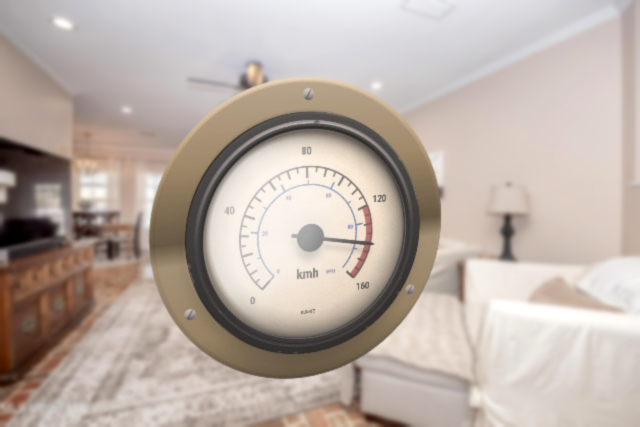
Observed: 140 km/h
